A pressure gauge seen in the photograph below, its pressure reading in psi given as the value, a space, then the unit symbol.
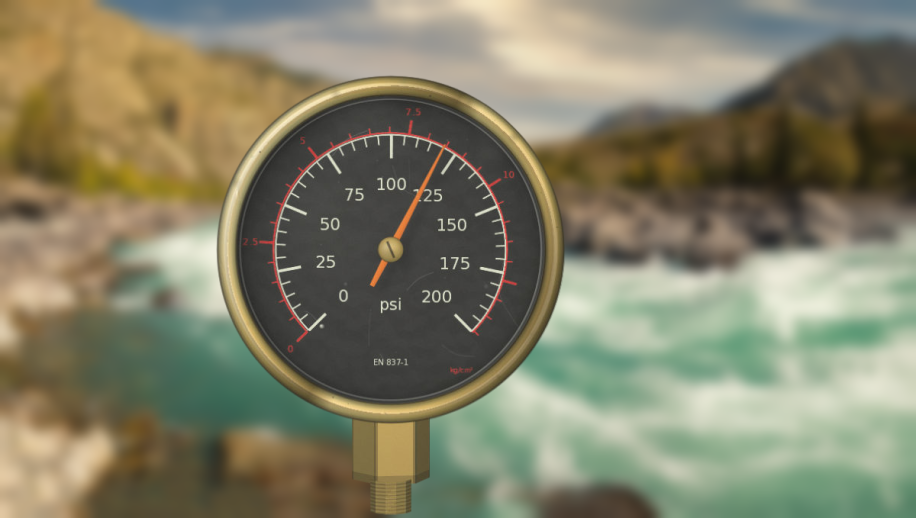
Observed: 120 psi
